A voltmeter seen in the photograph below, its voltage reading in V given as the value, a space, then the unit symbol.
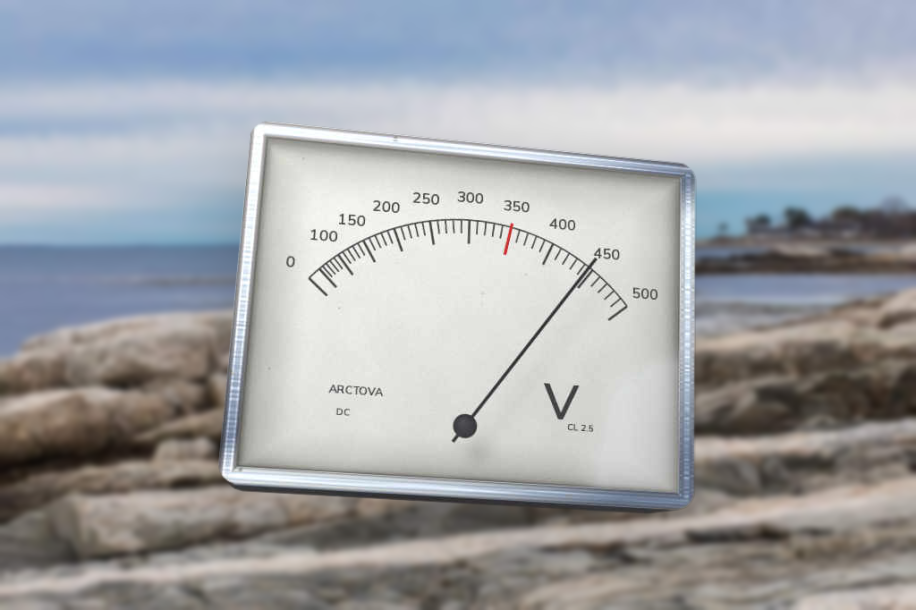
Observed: 445 V
